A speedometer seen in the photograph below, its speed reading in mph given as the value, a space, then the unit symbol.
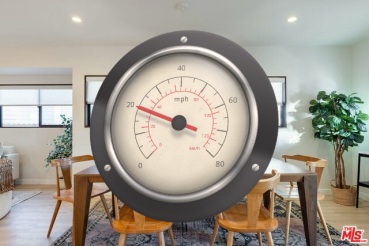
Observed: 20 mph
